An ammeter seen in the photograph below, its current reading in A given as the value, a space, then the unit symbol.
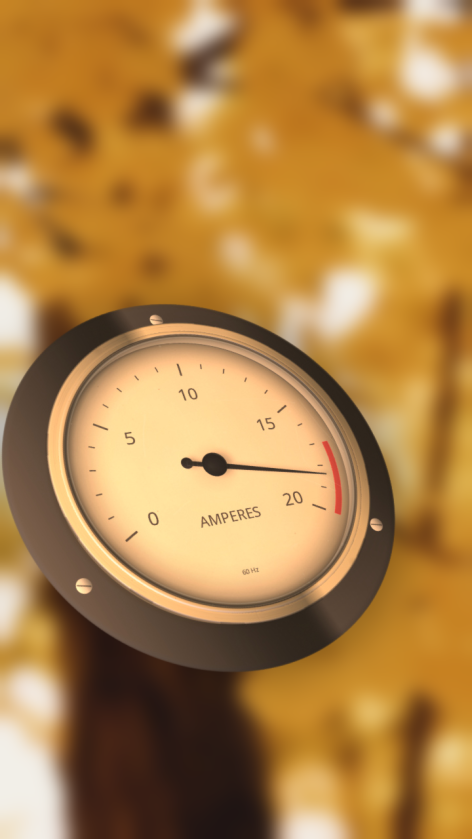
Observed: 18.5 A
